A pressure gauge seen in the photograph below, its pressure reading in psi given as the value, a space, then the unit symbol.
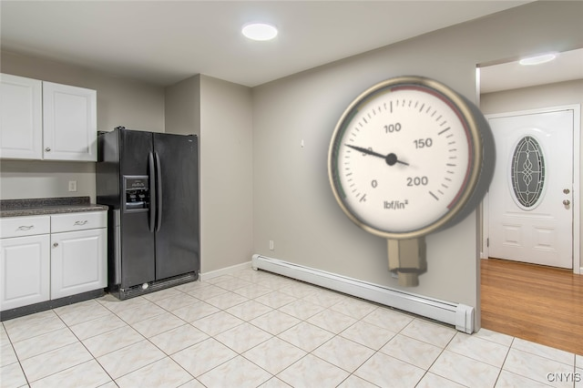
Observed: 50 psi
